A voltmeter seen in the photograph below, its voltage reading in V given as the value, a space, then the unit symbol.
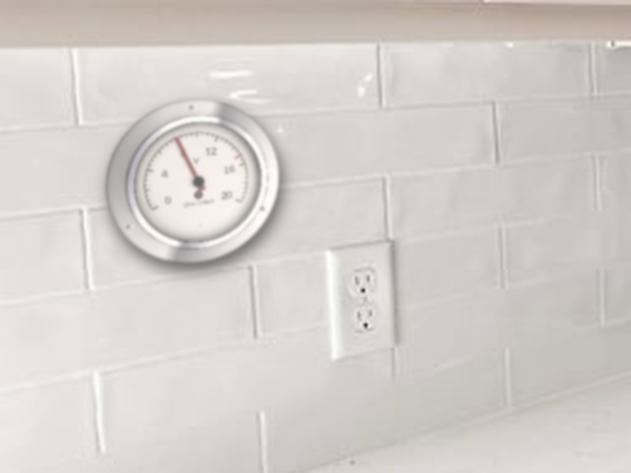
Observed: 8 V
